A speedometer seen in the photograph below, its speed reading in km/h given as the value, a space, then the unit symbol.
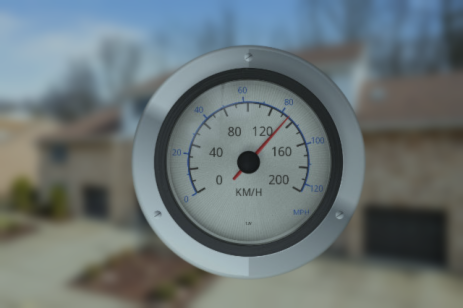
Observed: 135 km/h
